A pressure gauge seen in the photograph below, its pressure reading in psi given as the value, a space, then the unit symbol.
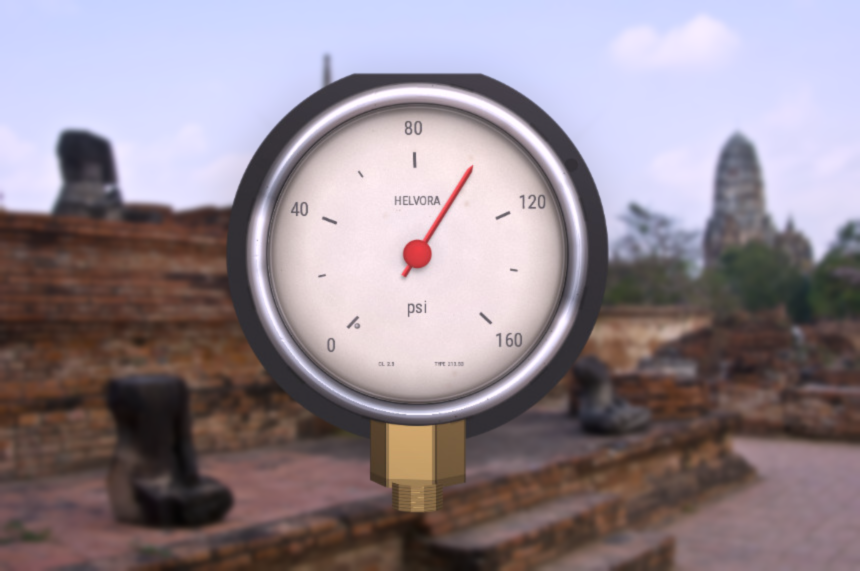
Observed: 100 psi
